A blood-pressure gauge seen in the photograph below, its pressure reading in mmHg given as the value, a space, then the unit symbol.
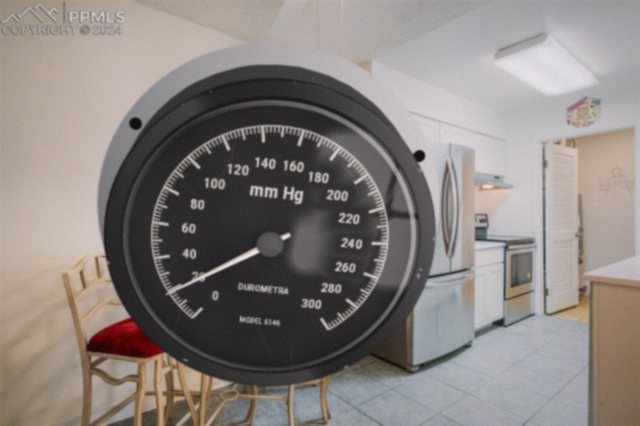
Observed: 20 mmHg
